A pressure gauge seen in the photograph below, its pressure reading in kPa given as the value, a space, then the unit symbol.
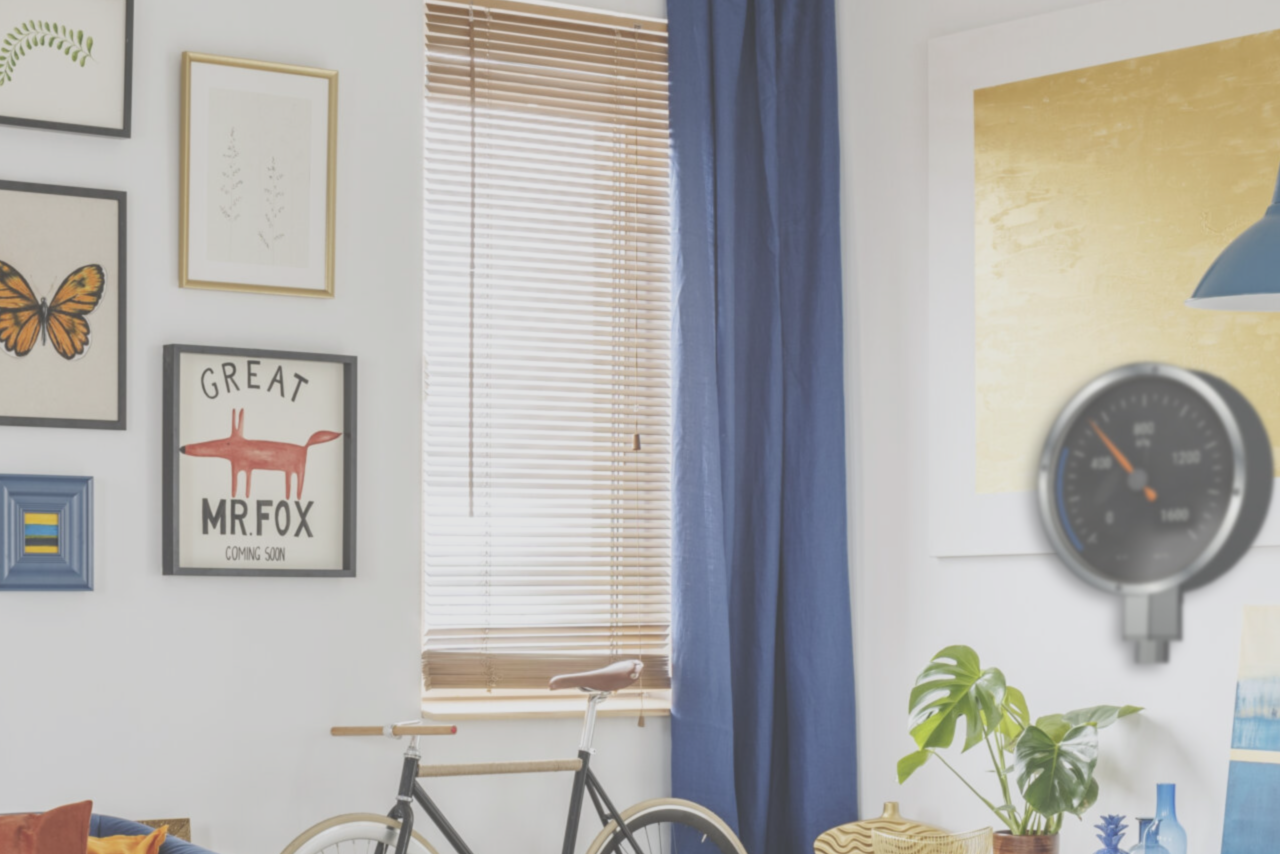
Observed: 550 kPa
